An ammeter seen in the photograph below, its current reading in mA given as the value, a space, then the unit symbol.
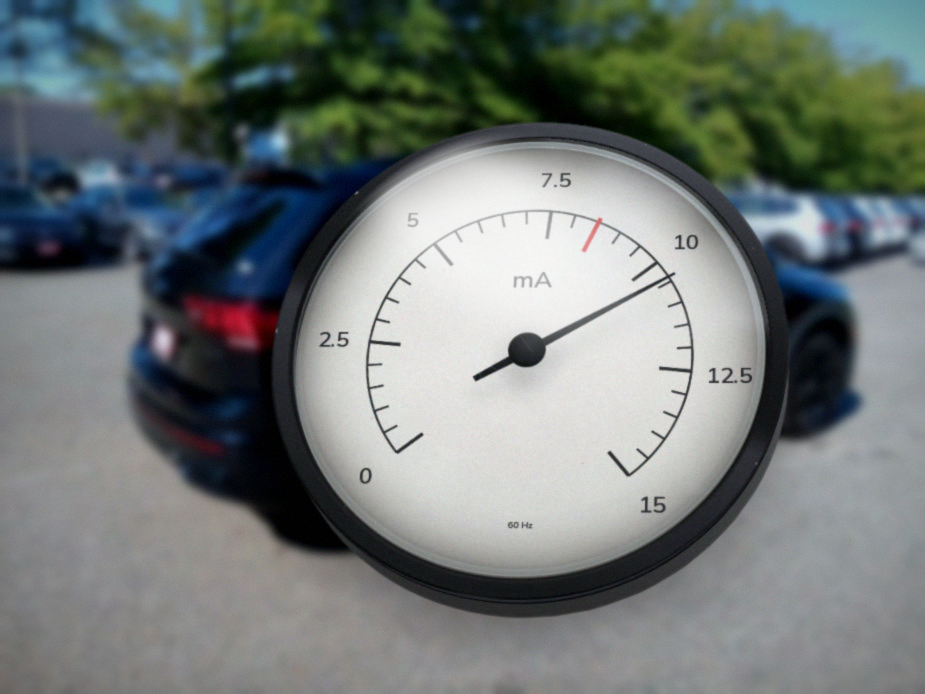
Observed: 10.5 mA
